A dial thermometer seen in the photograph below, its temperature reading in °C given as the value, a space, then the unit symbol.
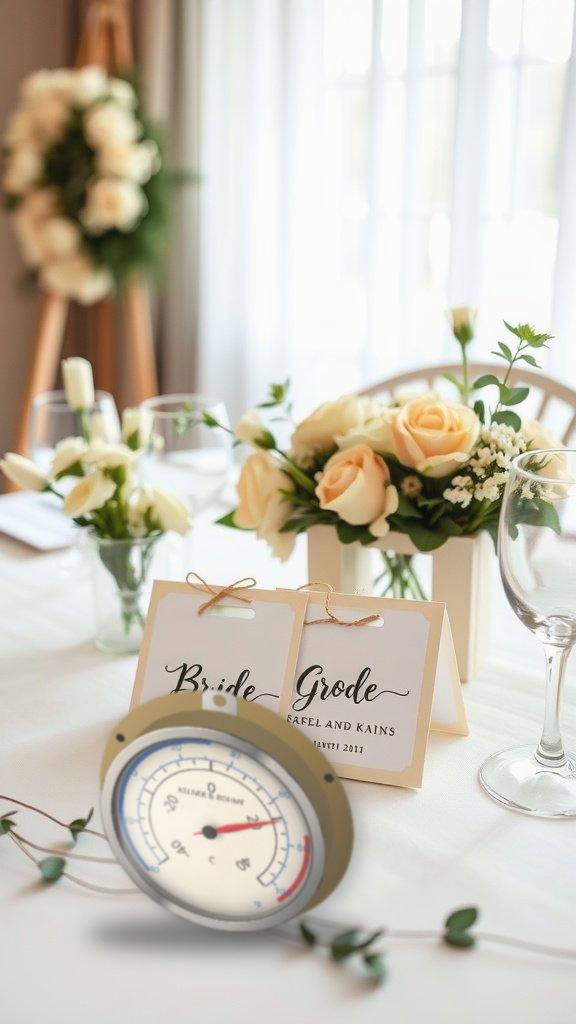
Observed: 20 °C
